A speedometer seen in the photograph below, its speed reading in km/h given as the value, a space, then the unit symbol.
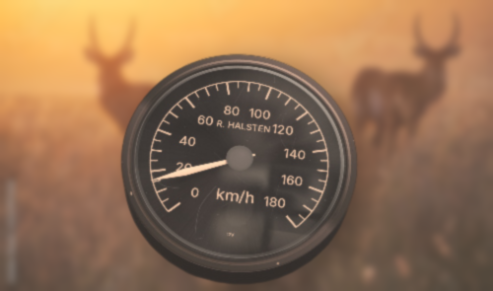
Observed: 15 km/h
